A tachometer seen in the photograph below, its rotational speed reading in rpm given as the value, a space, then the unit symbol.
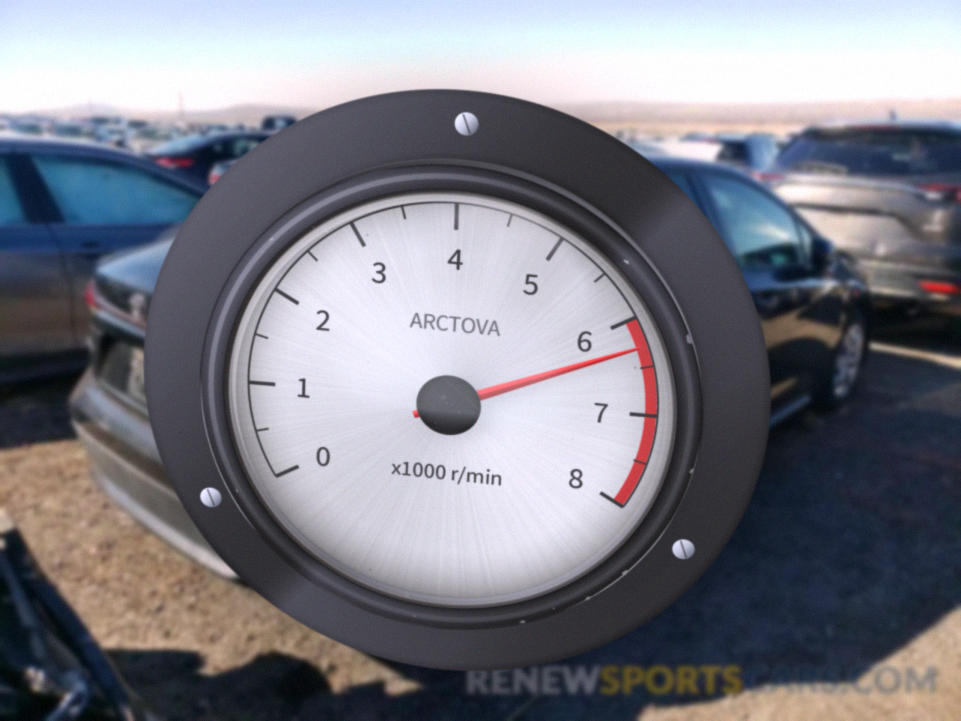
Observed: 6250 rpm
